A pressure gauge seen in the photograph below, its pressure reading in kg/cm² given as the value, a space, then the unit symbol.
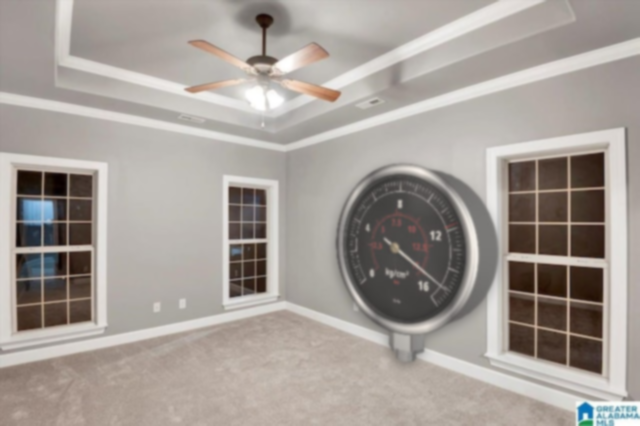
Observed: 15 kg/cm²
